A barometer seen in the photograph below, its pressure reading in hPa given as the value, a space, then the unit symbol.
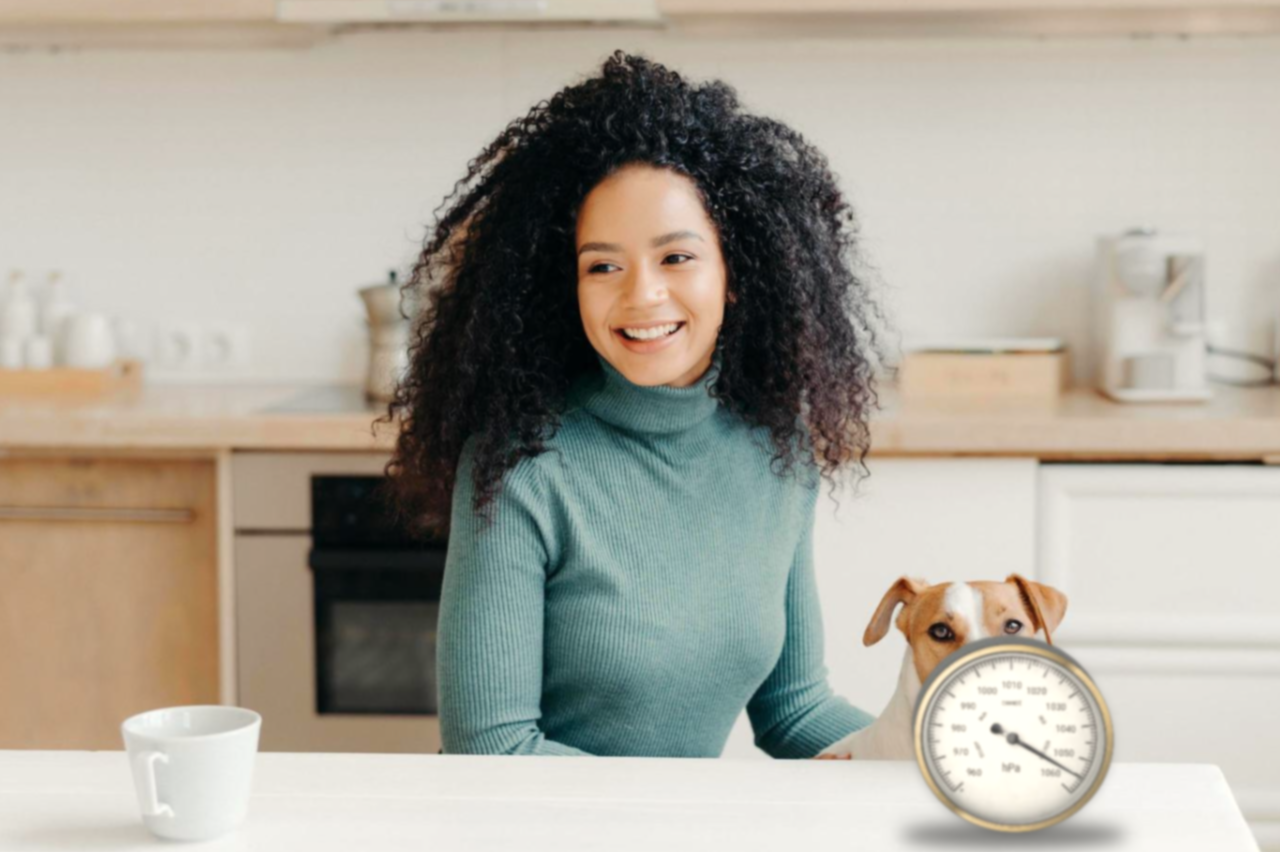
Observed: 1055 hPa
